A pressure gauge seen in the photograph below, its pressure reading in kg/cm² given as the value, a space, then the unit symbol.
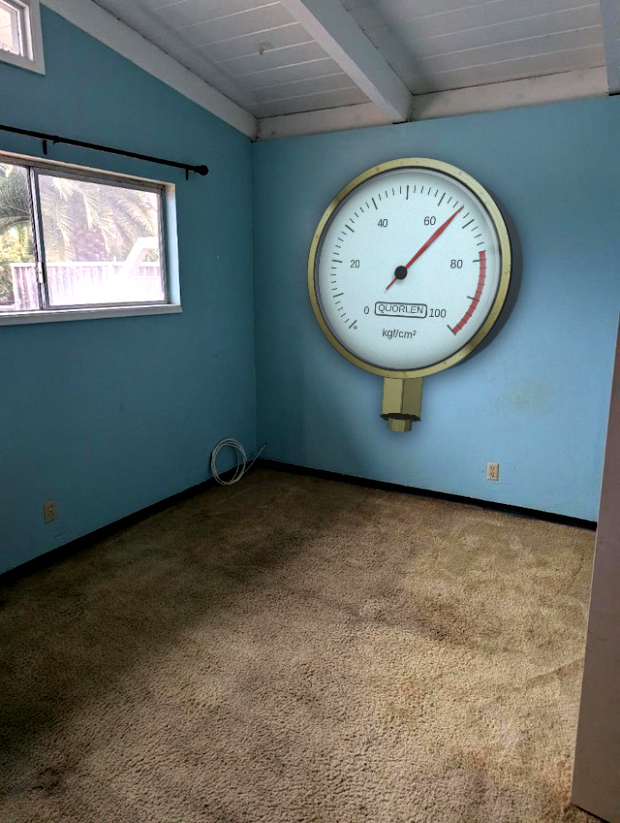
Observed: 66 kg/cm²
